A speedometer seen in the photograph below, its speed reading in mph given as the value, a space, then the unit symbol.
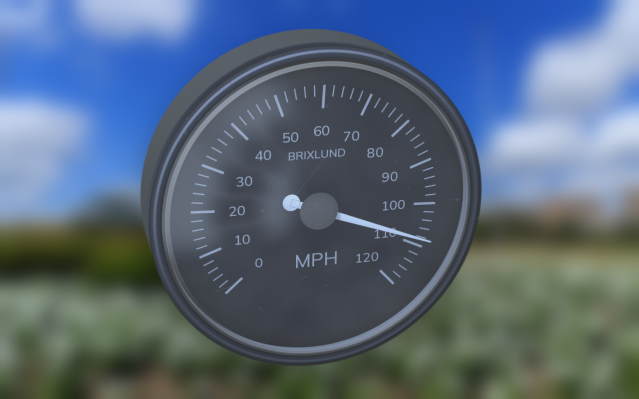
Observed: 108 mph
